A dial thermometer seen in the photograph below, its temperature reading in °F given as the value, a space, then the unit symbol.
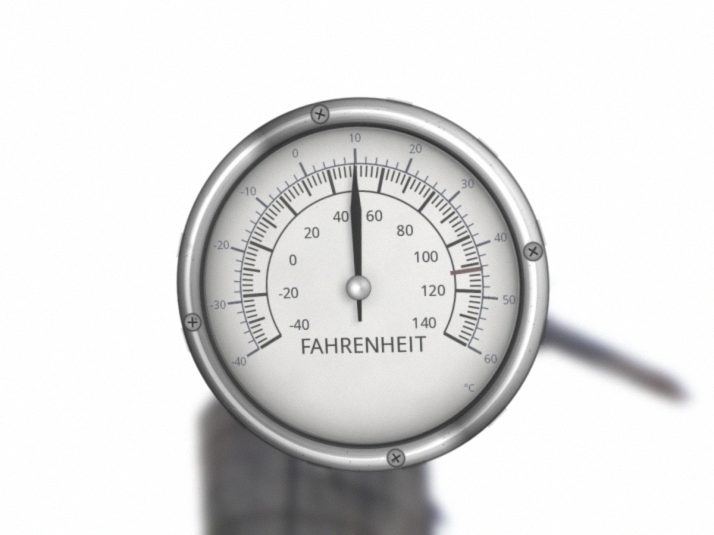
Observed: 50 °F
